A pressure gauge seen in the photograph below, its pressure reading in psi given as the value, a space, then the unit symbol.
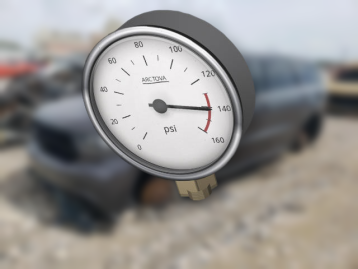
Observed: 140 psi
